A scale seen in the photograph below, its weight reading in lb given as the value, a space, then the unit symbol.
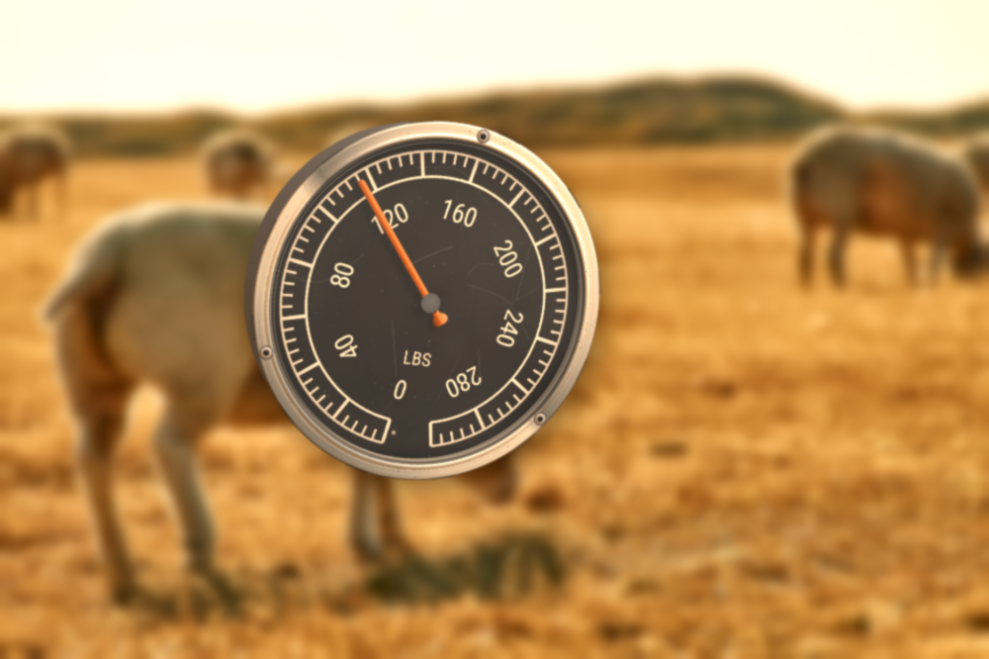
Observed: 116 lb
